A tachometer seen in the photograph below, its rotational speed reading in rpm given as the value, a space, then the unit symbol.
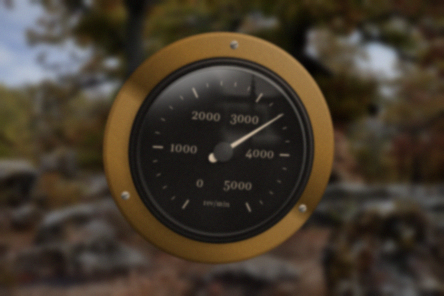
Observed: 3400 rpm
